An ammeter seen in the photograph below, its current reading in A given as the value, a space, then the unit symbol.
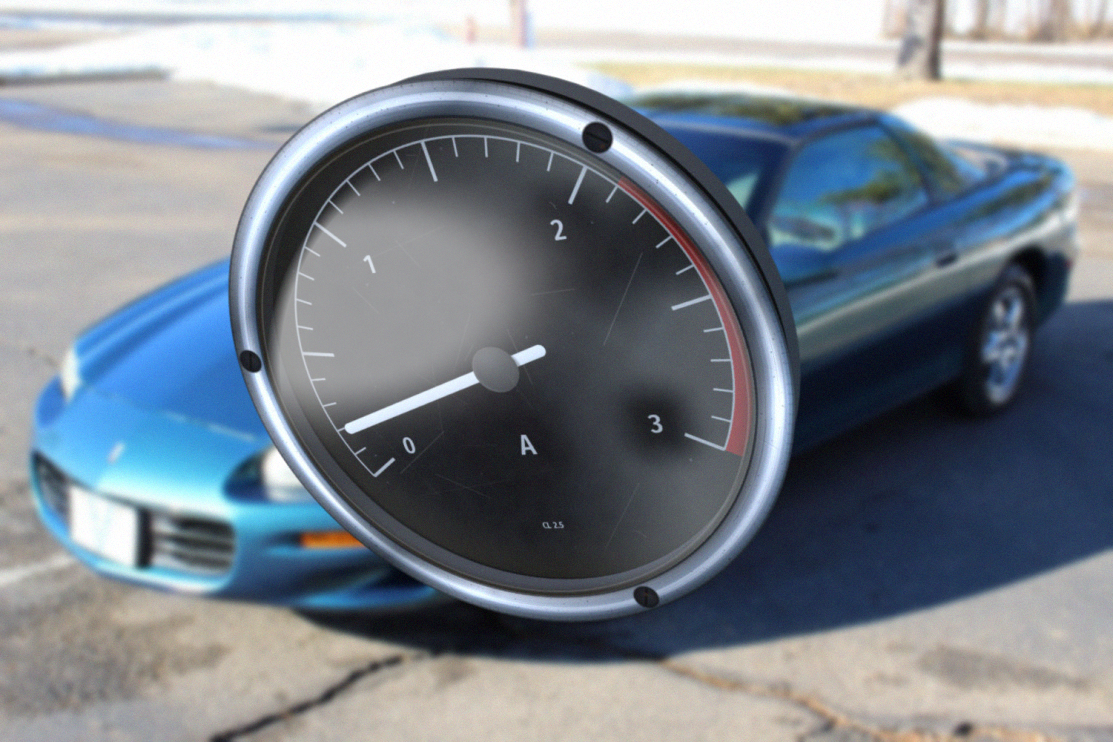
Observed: 0.2 A
